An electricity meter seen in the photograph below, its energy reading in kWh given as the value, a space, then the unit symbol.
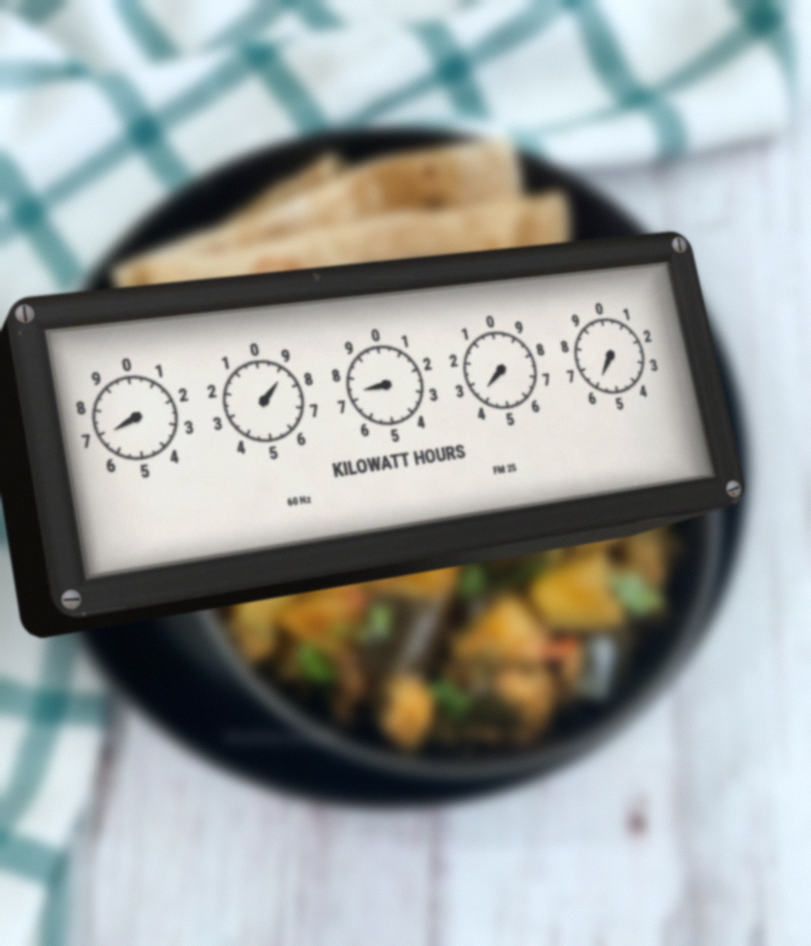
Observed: 68736 kWh
